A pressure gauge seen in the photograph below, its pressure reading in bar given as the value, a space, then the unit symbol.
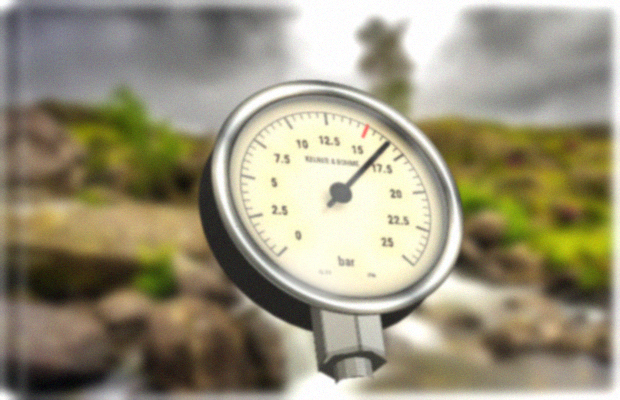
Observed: 16.5 bar
